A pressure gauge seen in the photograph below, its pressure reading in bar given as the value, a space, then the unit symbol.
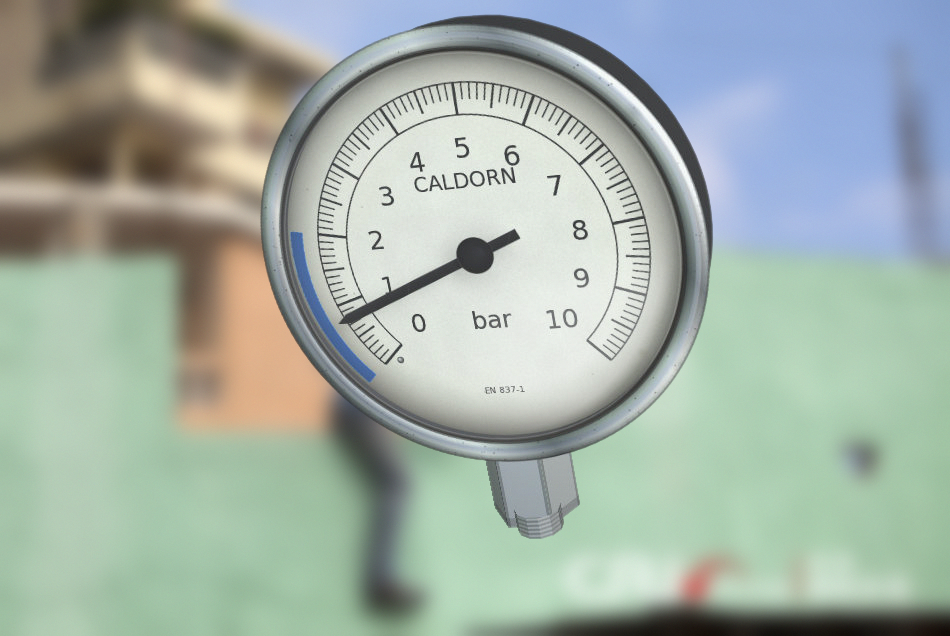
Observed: 0.8 bar
